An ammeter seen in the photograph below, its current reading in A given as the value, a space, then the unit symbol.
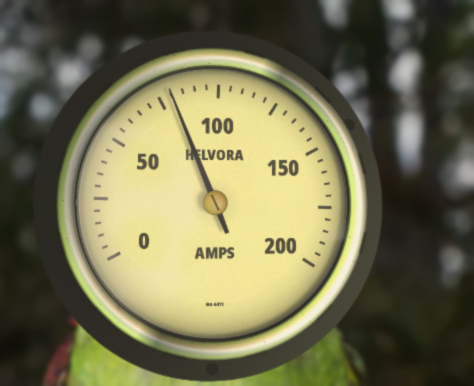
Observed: 80 A
